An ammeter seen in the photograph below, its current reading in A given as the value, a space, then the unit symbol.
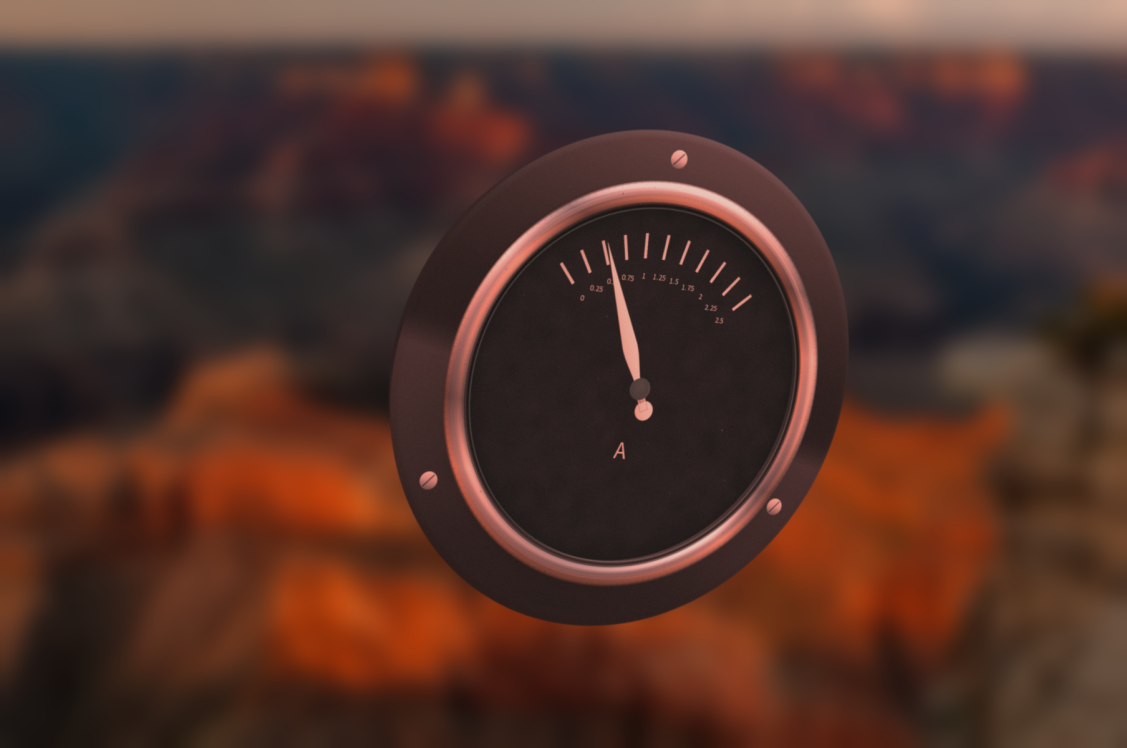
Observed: 0.5 A
